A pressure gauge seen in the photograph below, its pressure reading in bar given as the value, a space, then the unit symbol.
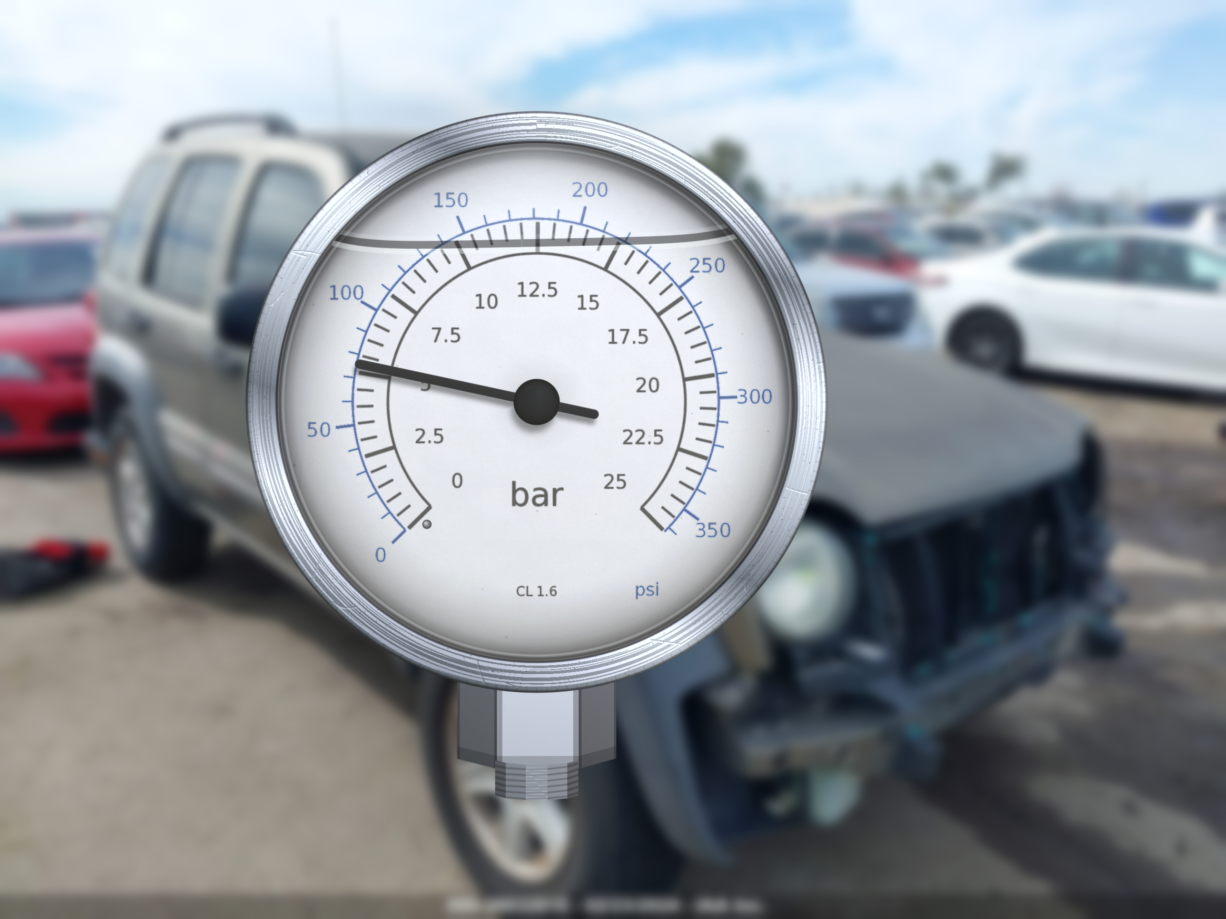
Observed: 5.25 bar
